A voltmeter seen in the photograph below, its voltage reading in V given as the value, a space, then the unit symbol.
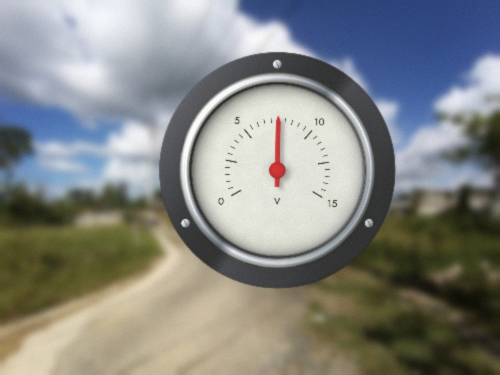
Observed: 7.5 V
